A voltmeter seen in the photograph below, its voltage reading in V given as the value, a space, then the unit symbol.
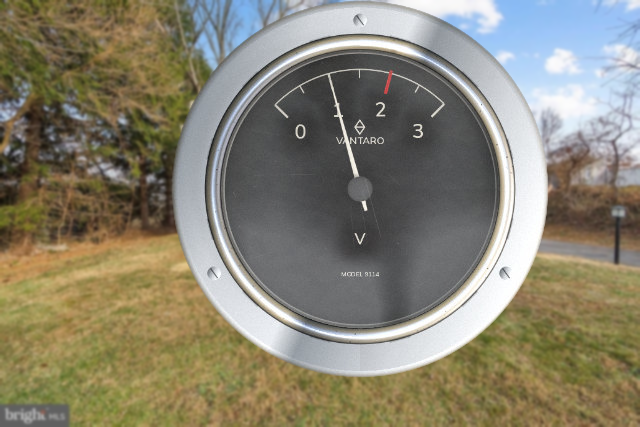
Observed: 1 V
